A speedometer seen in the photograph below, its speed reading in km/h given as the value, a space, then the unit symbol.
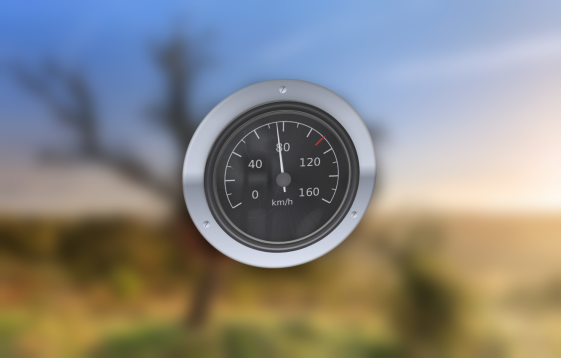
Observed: 75 km/h
